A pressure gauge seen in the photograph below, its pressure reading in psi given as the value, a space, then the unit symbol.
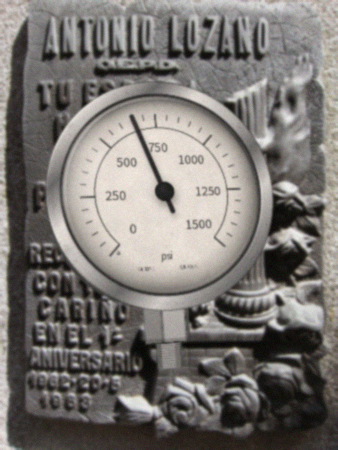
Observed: 650 psi
